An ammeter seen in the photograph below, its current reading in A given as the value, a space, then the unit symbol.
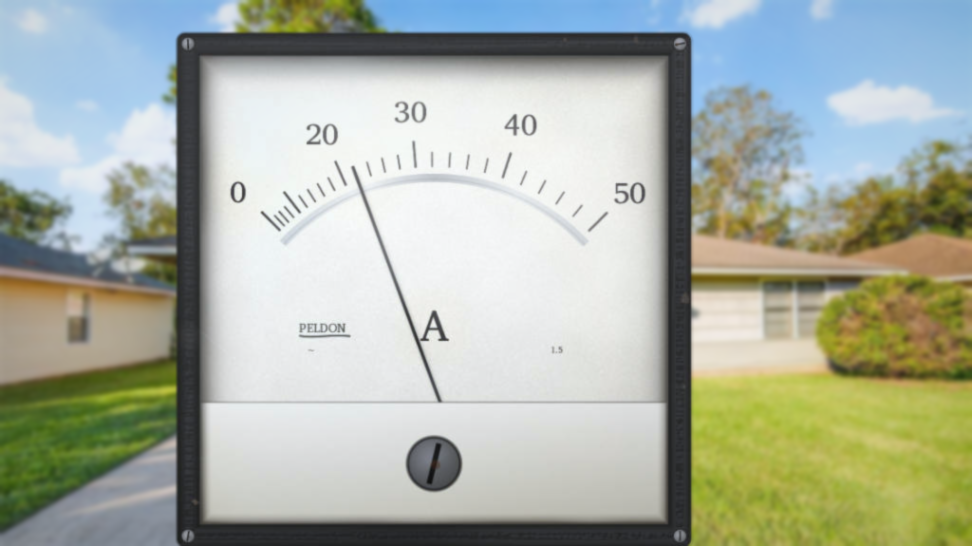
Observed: 22 A
